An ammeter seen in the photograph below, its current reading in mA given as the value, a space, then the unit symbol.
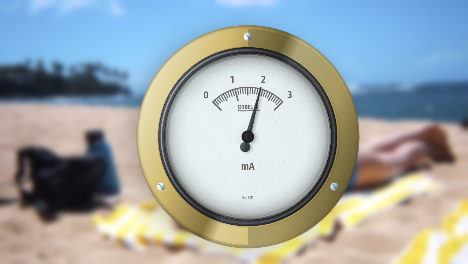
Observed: 2 mA
